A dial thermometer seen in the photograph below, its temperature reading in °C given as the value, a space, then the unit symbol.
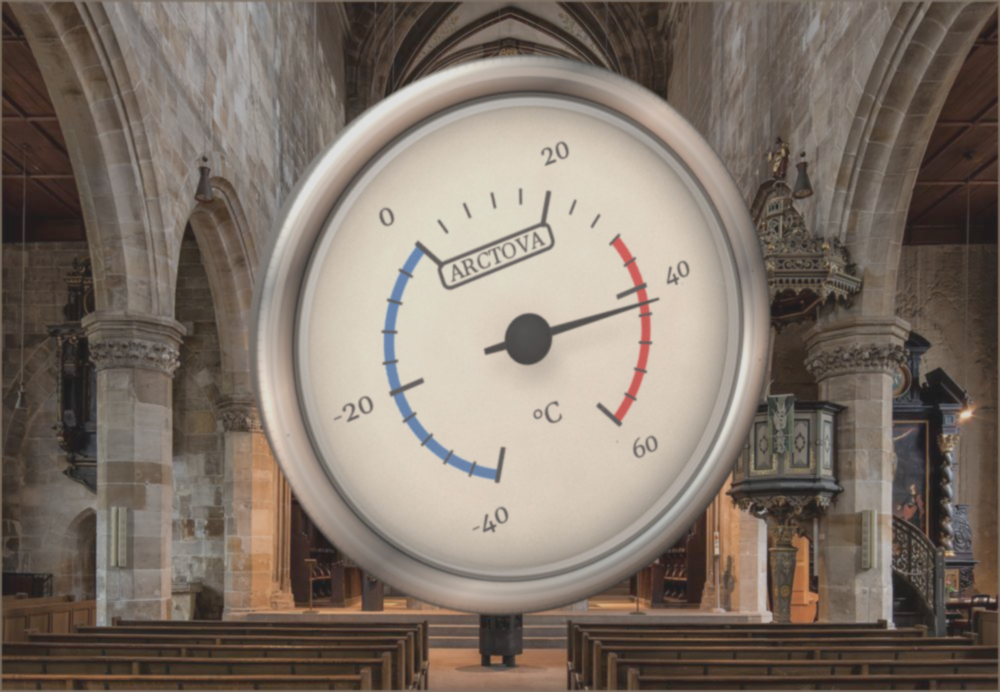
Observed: 42 °C
